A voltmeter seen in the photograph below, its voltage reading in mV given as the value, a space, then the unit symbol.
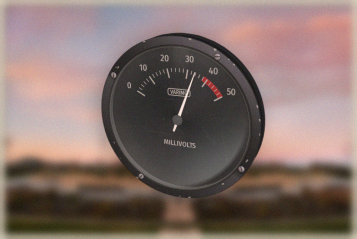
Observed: 34 mV
